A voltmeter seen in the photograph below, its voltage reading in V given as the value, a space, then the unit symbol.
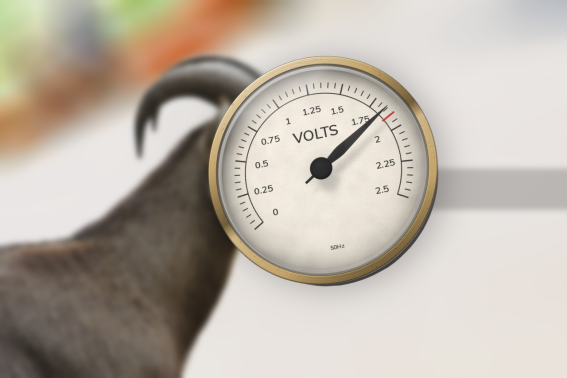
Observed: 1.85 V
